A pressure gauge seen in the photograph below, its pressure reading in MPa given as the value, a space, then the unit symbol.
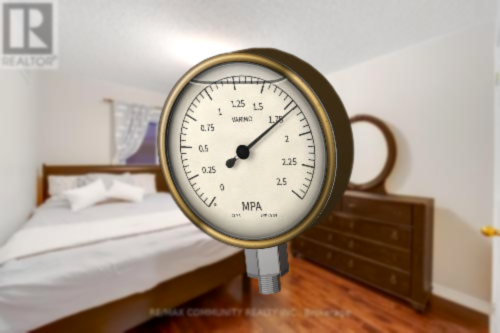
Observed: 1.8 MPa
